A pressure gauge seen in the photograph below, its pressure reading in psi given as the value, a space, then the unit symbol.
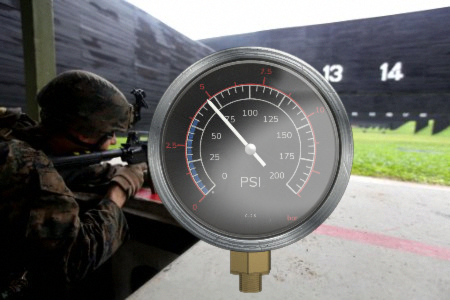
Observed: 70 psi
